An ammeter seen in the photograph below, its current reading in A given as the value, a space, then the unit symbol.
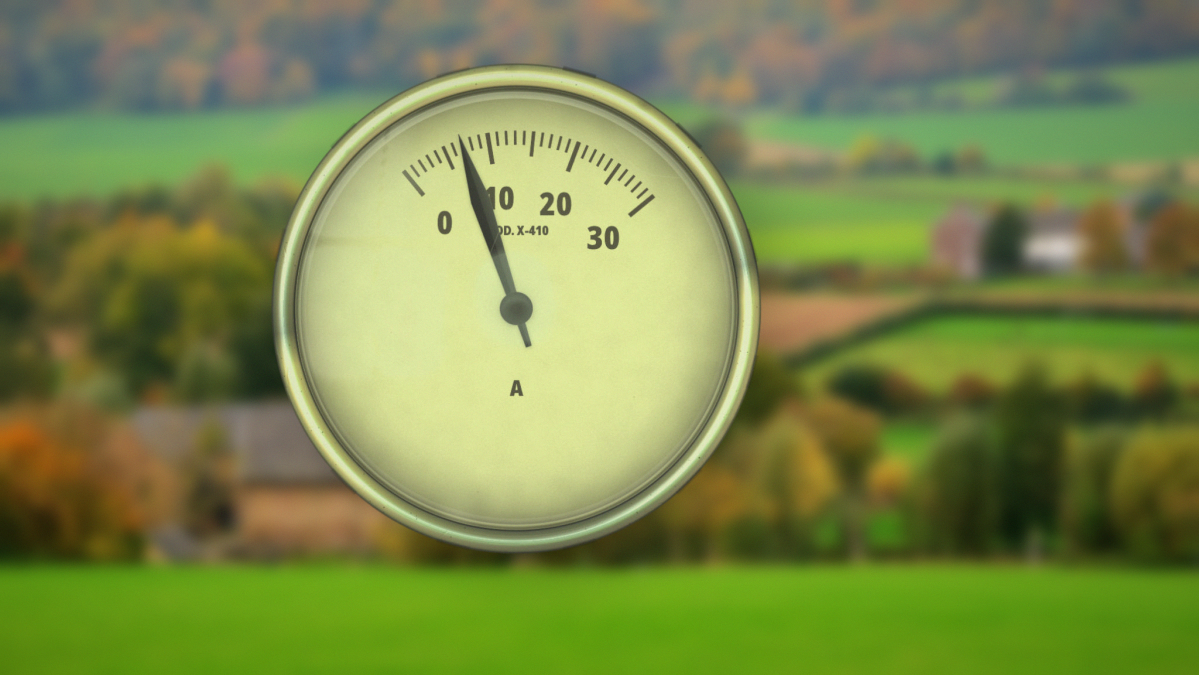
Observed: 7 A
